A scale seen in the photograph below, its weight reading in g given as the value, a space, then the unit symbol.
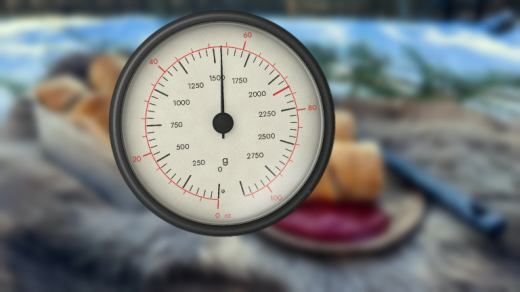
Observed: 1550 g
